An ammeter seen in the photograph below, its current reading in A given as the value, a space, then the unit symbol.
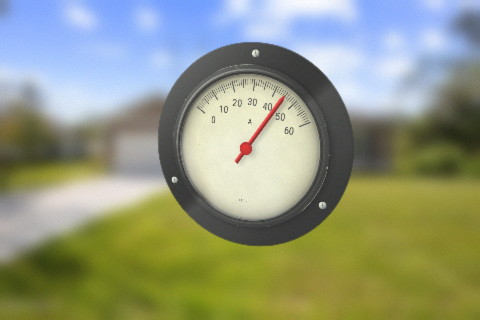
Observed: 45 A
